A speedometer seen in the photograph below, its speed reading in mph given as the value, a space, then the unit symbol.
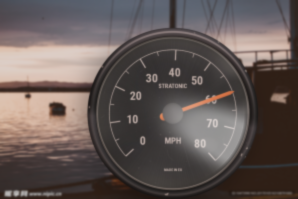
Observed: 60 mph
